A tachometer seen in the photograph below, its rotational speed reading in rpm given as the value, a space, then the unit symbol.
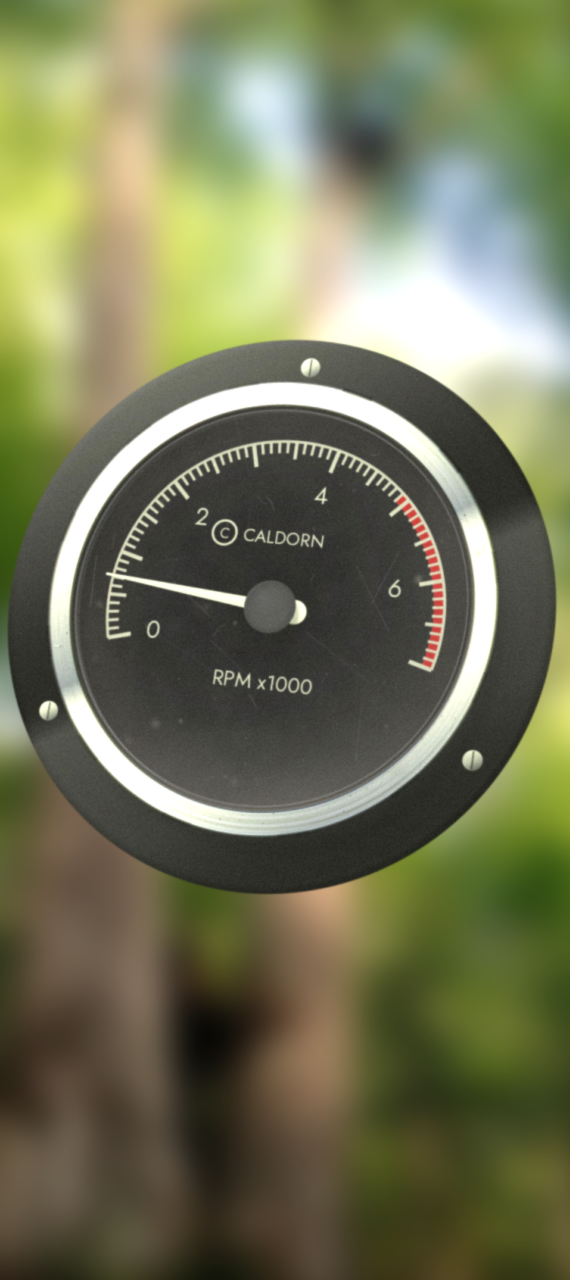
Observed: 700 rpm
